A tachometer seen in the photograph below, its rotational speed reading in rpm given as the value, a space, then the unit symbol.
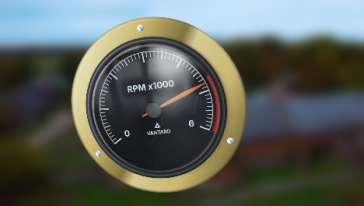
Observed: 4800 rpm
